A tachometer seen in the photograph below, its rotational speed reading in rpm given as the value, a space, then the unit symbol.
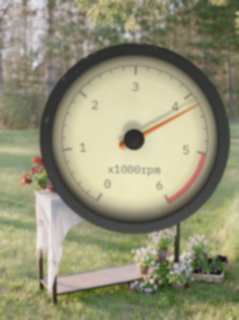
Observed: 4200 rpm
